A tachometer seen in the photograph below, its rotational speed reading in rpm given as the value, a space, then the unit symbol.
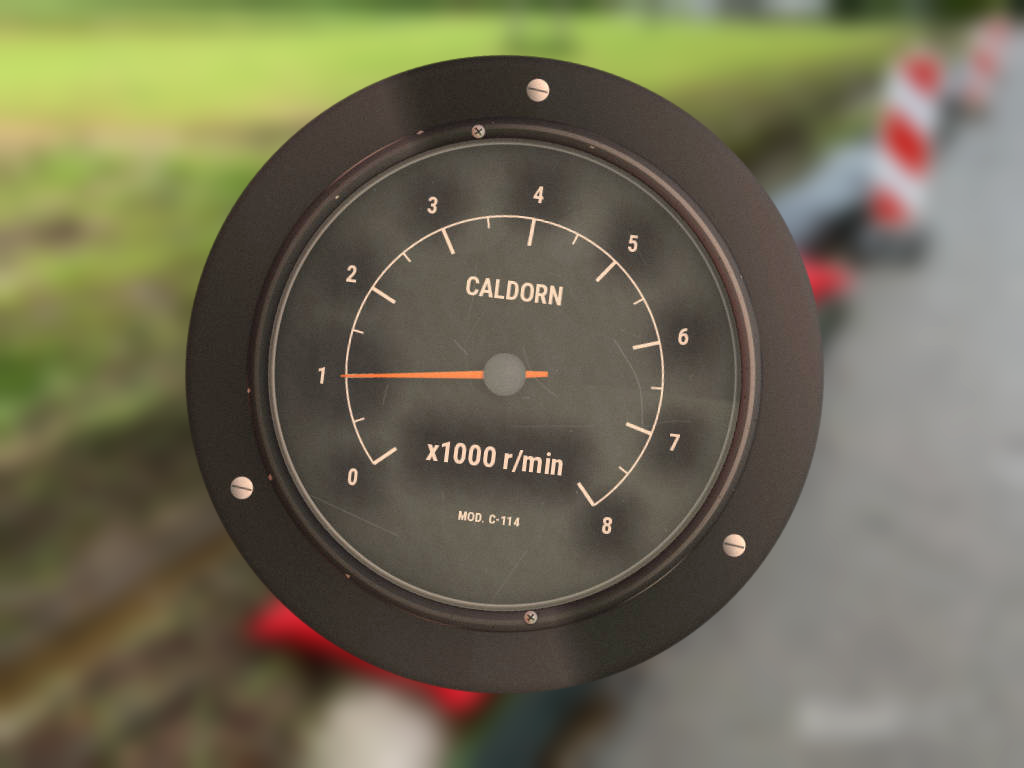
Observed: 1000 rpm
